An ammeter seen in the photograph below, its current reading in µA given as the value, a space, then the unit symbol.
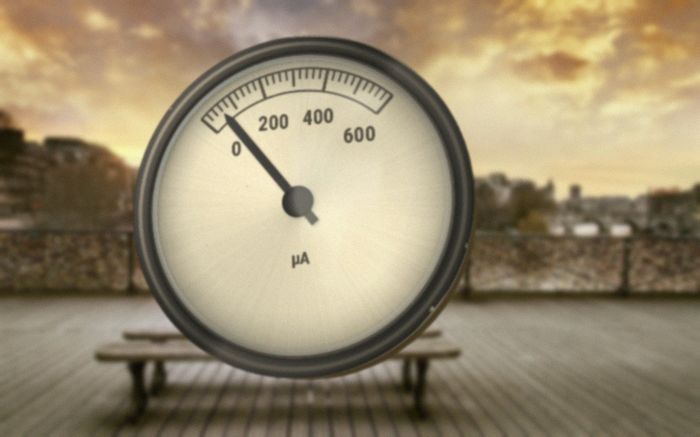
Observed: 60 µA
